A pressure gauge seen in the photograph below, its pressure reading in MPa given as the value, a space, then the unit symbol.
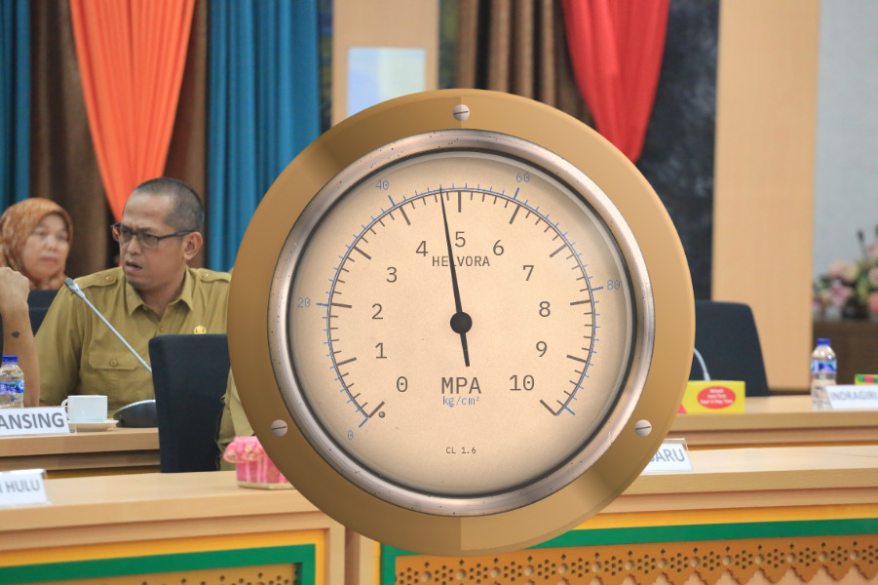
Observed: 4.7 MPa
